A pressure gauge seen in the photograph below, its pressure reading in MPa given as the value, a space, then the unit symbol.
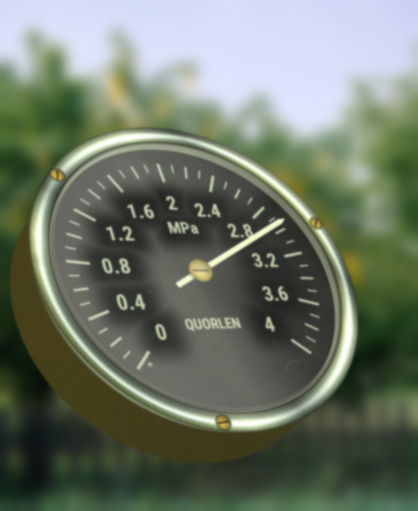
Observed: 2.95 MPa
